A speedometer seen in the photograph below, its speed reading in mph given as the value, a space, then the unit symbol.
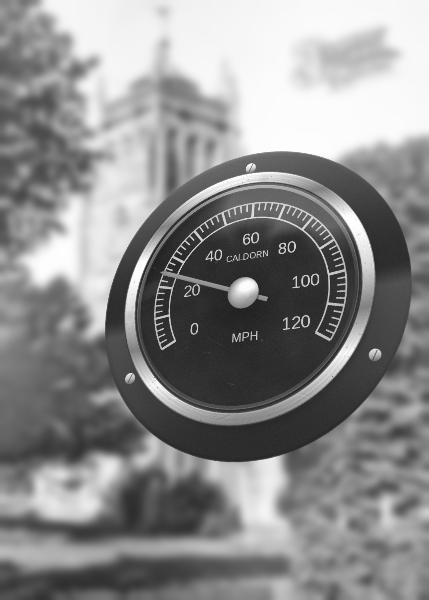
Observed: 24 mph
